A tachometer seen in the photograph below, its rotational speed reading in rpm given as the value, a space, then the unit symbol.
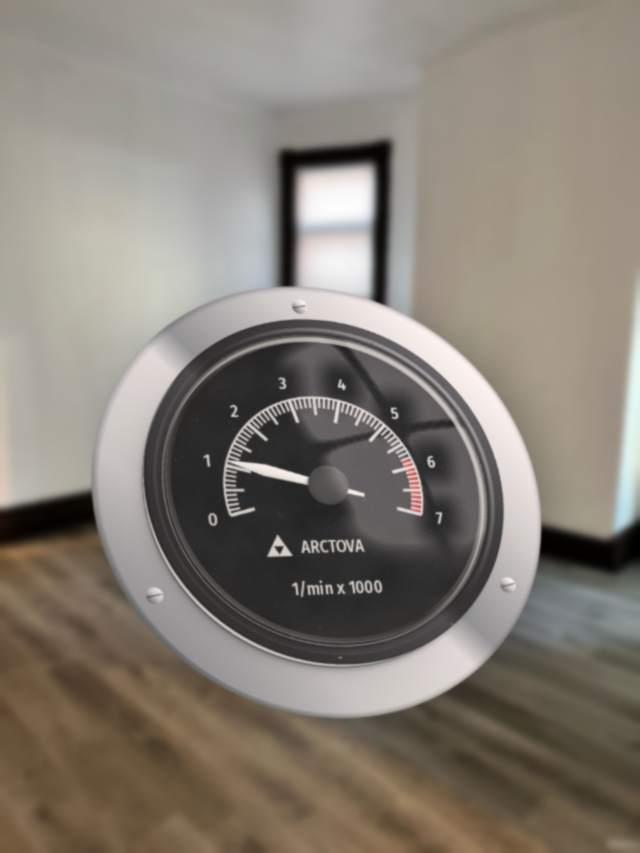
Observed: 1000 rpm
